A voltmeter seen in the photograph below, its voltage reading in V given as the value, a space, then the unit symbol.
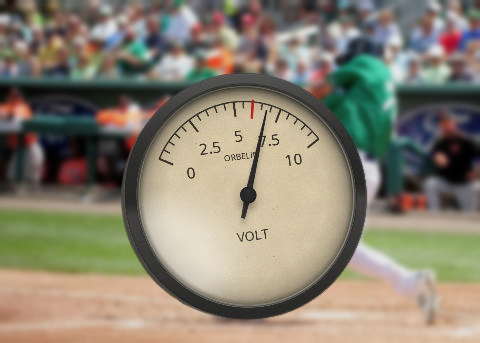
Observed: 6.75 V
